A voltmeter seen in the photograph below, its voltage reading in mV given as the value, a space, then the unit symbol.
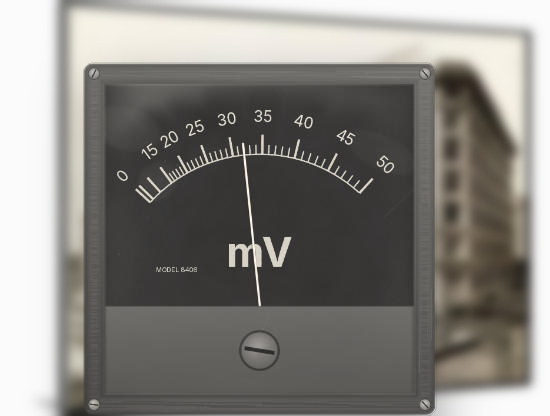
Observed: 32 mV
